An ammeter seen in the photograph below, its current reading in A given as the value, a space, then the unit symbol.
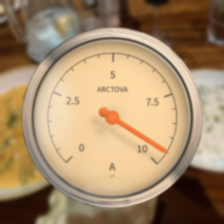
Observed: 9.5 A
